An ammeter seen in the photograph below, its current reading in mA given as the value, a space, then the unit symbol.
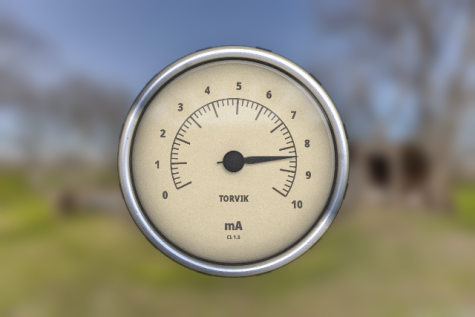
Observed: 8.4 mA
